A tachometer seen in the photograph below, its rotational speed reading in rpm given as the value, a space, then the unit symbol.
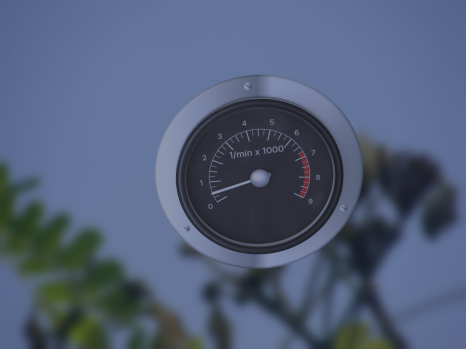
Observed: 500 rpm
